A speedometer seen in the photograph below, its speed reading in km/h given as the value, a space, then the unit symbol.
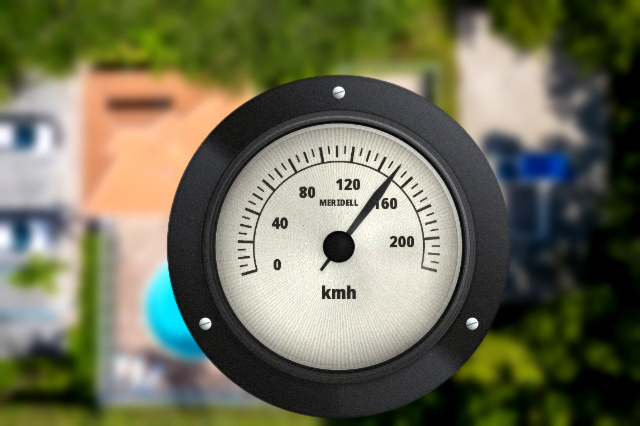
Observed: 150 km/h
